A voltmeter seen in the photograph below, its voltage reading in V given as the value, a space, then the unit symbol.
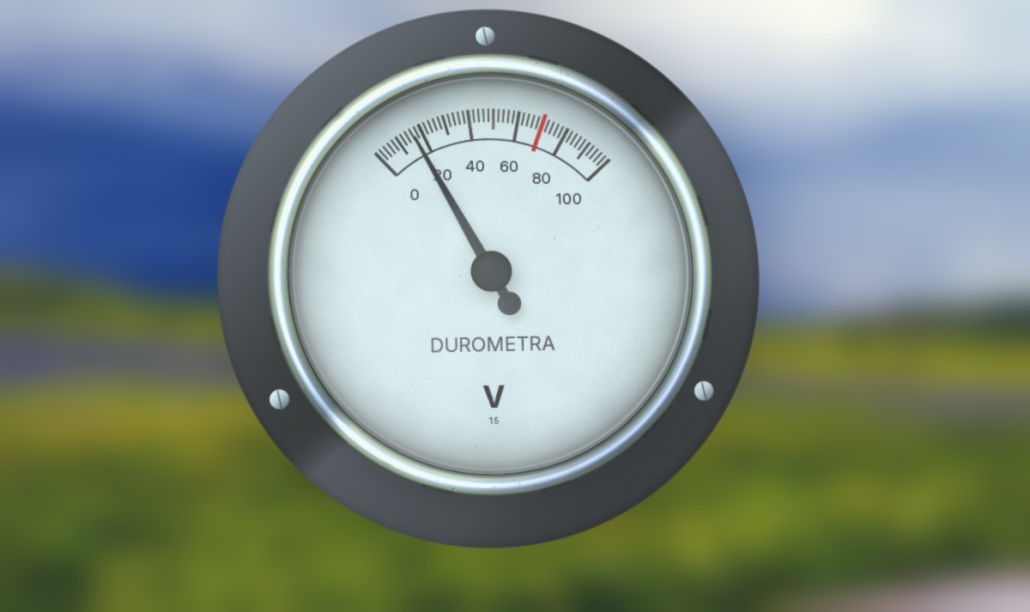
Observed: 16 V
